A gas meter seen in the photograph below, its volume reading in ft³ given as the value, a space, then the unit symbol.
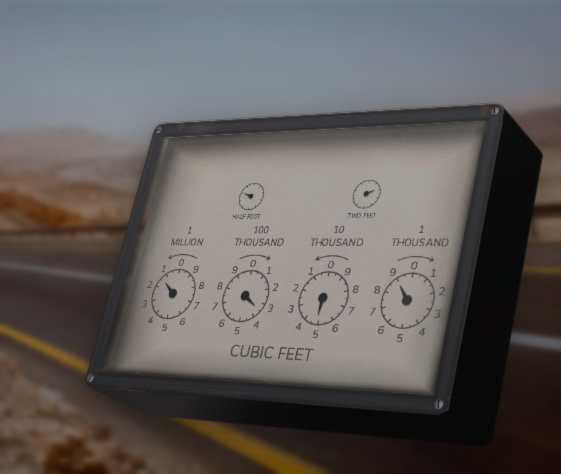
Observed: 134900 ft³
